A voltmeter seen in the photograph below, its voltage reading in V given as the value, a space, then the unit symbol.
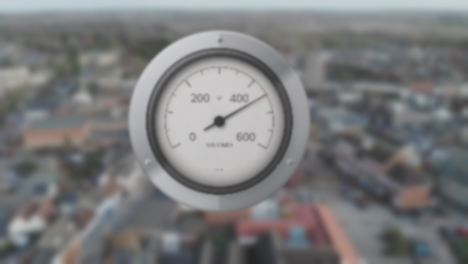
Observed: 450 V
